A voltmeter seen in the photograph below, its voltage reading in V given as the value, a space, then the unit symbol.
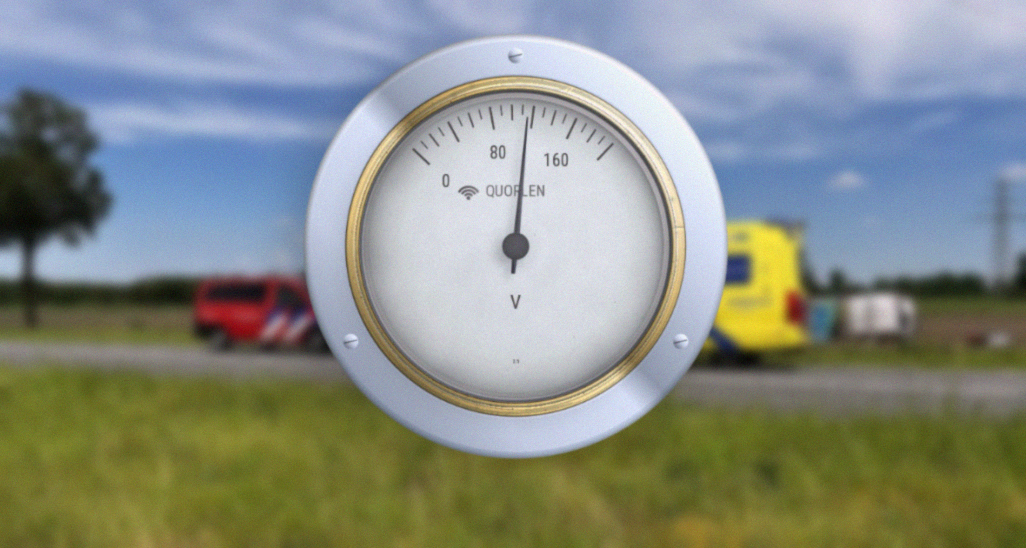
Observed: 115 V
